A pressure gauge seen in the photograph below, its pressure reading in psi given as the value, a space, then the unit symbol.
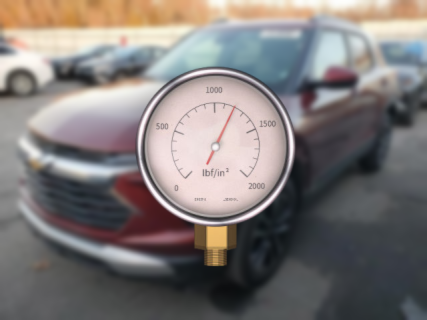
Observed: 1200 psi
